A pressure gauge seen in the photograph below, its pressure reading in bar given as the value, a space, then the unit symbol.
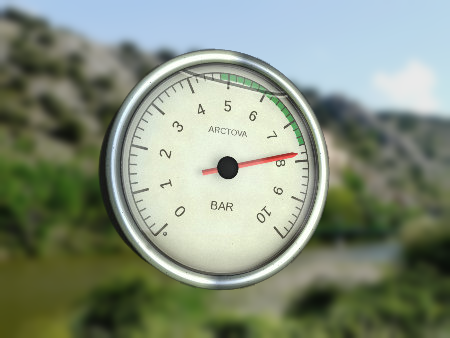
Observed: 7.8 bar
